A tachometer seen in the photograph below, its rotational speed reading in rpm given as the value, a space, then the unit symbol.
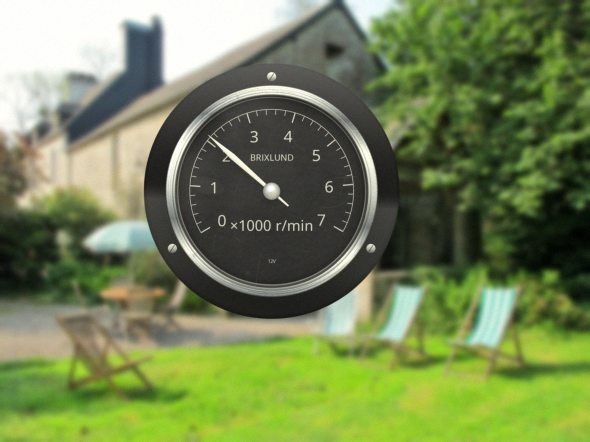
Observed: 2100 rpm
